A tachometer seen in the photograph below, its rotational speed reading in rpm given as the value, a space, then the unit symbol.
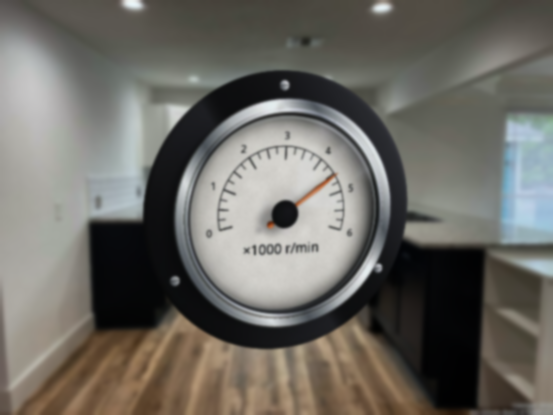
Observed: 4500 rpm
